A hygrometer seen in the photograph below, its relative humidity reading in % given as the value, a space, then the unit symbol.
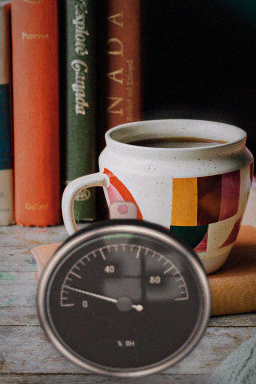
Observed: 12 %
